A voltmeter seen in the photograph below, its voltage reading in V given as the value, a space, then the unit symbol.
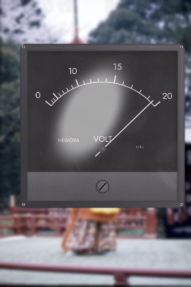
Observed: 19.5 V
